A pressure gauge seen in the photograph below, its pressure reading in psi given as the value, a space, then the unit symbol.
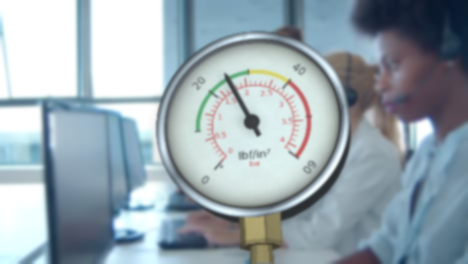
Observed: 25 psi
